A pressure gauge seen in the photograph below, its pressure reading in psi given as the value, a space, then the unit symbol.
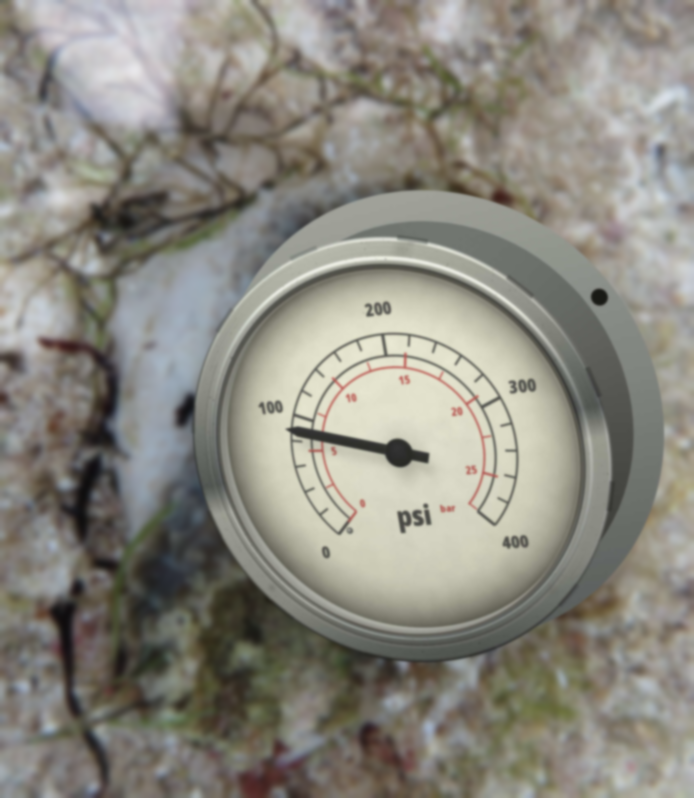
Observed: 90 psi
